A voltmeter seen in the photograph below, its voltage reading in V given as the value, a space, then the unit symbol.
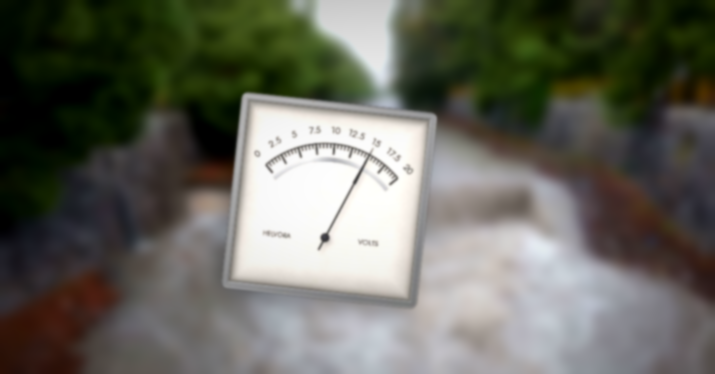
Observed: 15 V
